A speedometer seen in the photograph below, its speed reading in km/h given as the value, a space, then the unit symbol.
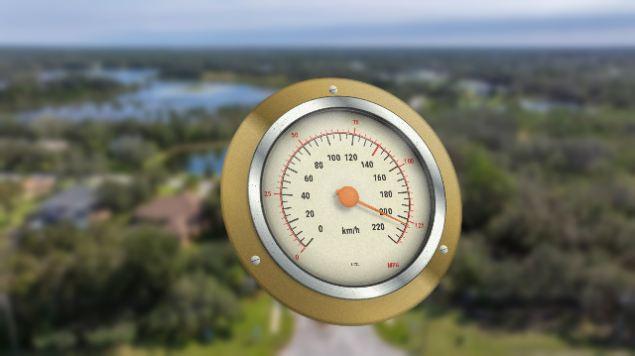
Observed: 205 km/h
